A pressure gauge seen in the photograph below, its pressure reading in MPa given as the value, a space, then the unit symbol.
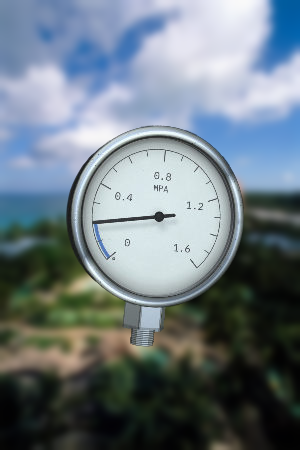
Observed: 0.2 MPa
